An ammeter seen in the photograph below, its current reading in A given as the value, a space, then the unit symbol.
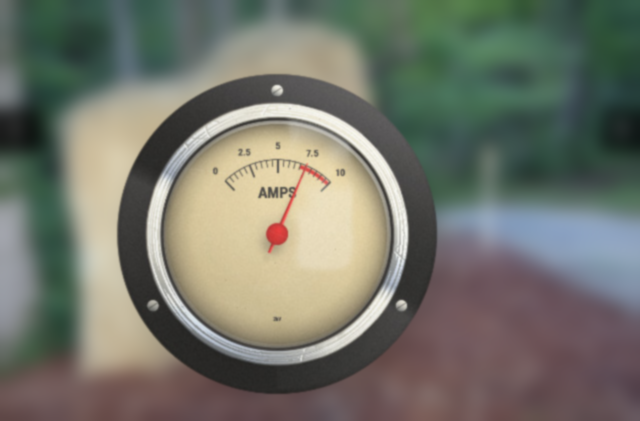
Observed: 7.5 A
